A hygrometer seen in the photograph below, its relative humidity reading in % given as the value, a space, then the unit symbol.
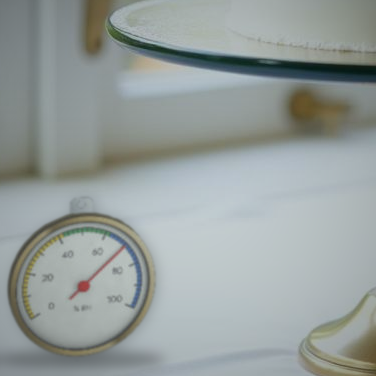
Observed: 70 %
